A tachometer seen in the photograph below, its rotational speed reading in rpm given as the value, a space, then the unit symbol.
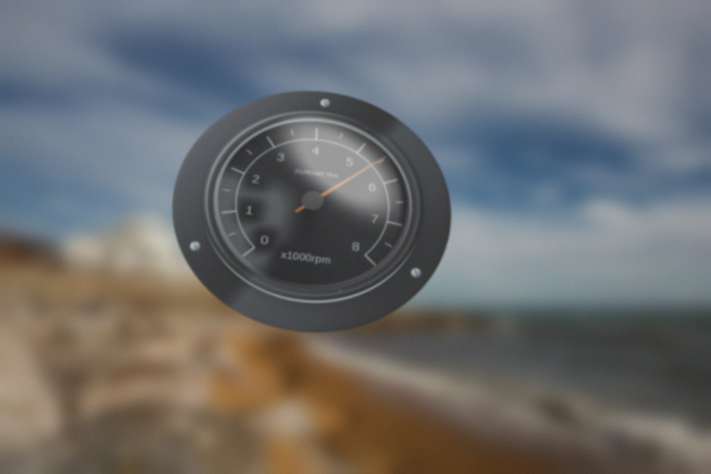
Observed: 5500 rpm
